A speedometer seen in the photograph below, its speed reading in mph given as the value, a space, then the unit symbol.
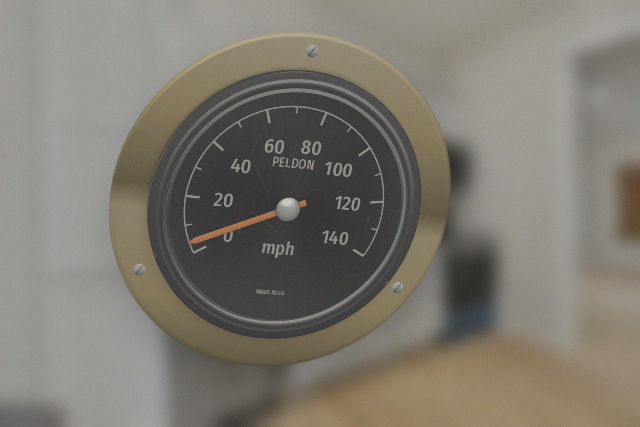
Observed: 5 mph
